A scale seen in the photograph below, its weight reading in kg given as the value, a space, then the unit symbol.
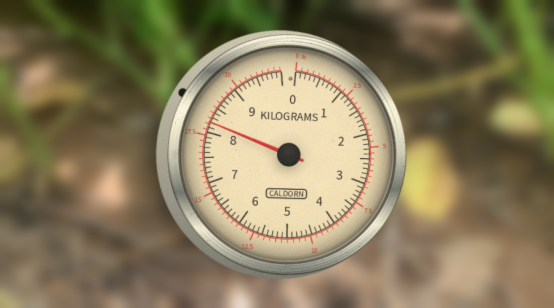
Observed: 8.2 kg
